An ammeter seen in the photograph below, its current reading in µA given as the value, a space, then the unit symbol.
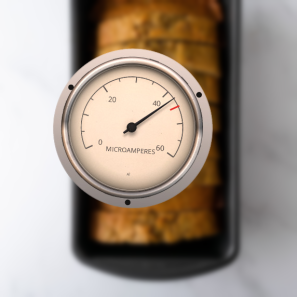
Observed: 42.5 µA
